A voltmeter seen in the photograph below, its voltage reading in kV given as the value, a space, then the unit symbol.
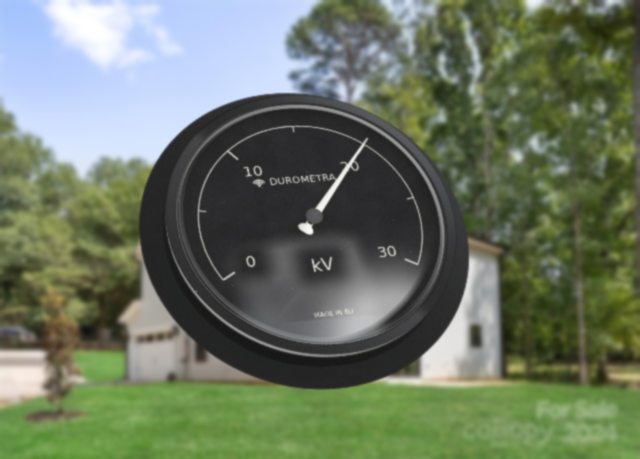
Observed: 20 kV
